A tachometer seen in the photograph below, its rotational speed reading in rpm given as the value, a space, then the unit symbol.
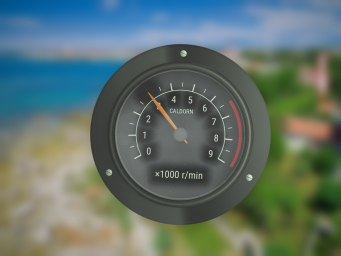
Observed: 3000 rpm
